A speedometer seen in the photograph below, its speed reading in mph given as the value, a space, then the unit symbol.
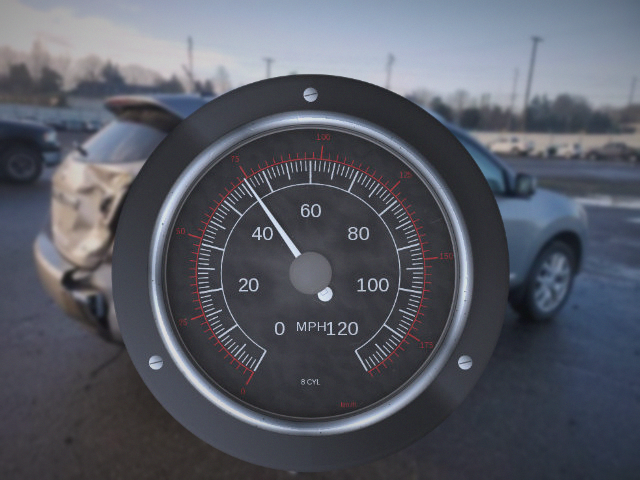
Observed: 46 mph
